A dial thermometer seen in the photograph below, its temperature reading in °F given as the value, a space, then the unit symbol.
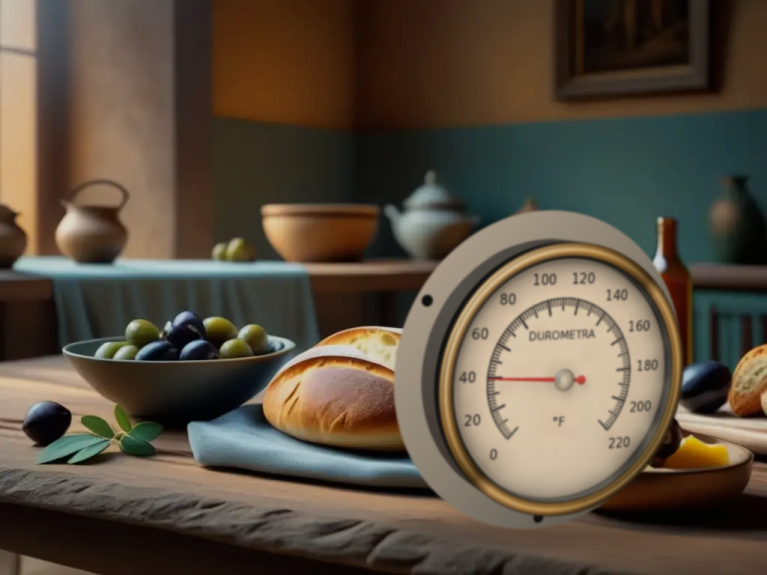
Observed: 40 °F
